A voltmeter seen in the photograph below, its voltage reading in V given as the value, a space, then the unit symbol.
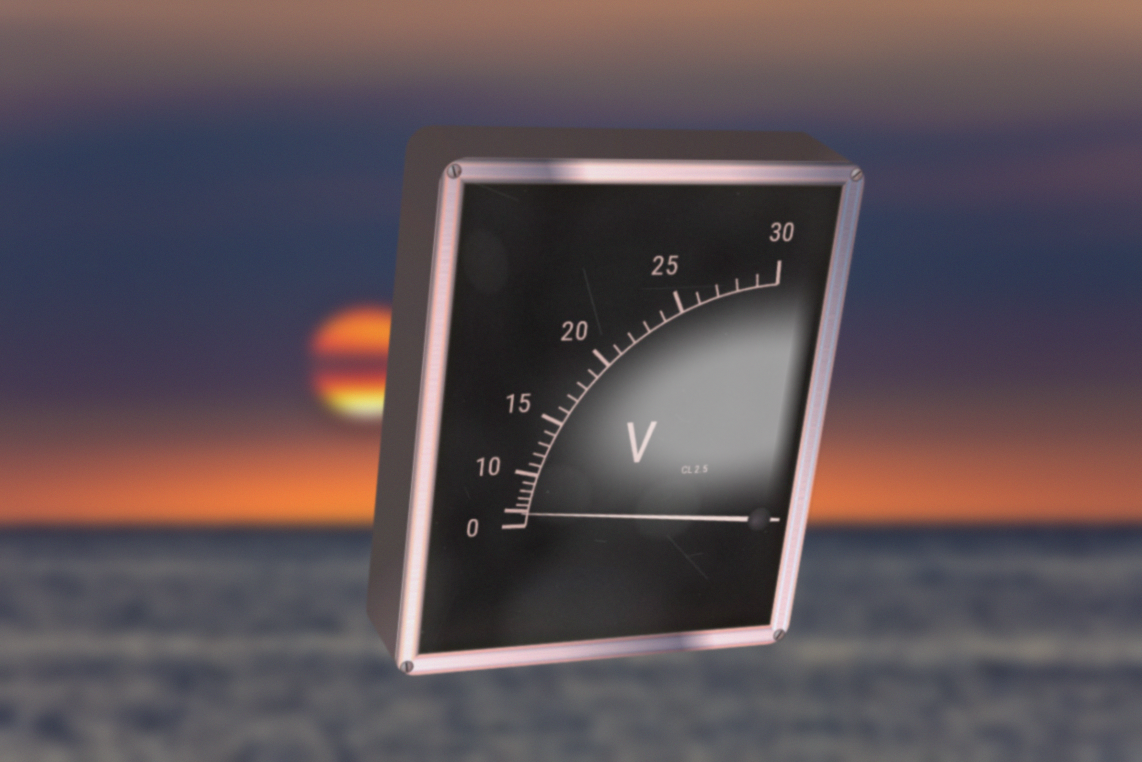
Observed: 5 V
